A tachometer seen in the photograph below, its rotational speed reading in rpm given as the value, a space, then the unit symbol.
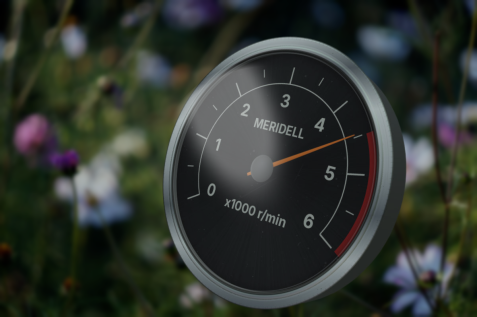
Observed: 4500 rpm
